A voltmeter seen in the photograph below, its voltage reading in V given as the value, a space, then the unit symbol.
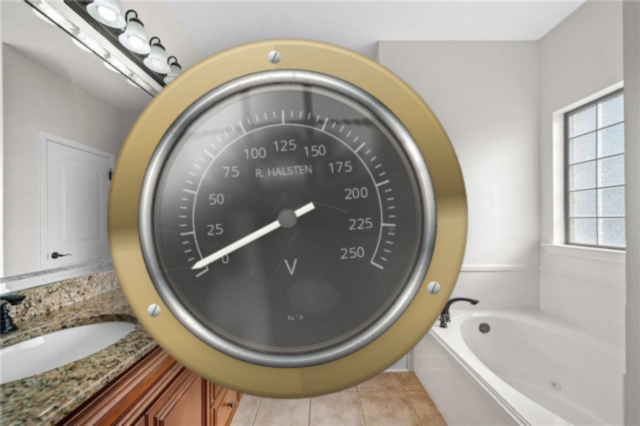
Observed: 5 V
